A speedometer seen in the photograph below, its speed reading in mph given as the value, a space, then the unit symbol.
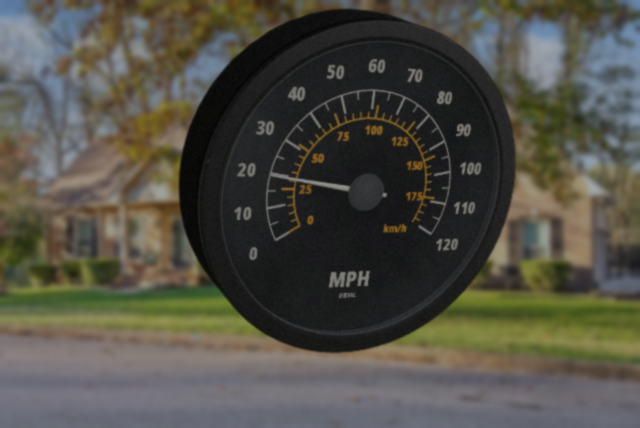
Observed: 20 mph
